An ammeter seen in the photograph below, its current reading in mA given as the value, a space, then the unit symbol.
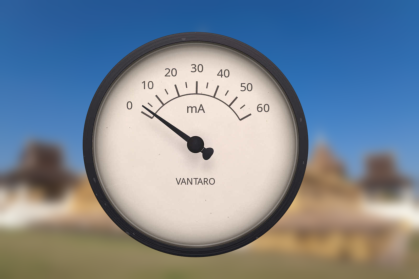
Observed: 2.5 mA
